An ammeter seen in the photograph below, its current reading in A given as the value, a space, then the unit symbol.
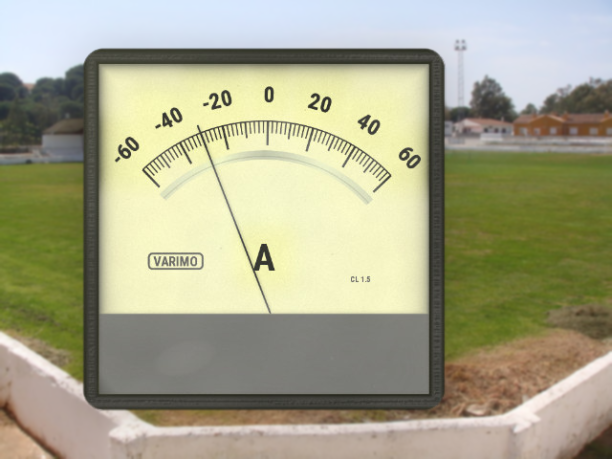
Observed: -30 A
